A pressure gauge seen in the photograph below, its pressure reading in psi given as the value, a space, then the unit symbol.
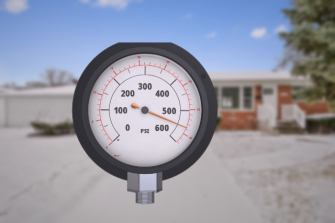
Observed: 550 psi
